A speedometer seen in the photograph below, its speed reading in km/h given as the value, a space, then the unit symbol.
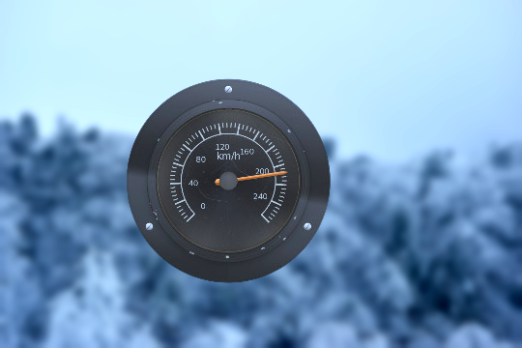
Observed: 208 km/h
